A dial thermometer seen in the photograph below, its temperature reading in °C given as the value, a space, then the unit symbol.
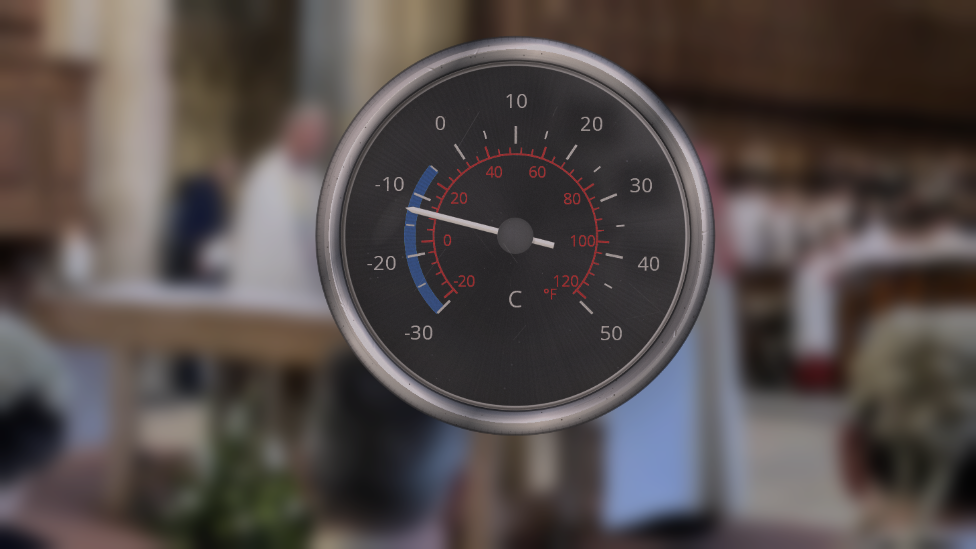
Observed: -12.5 °C
